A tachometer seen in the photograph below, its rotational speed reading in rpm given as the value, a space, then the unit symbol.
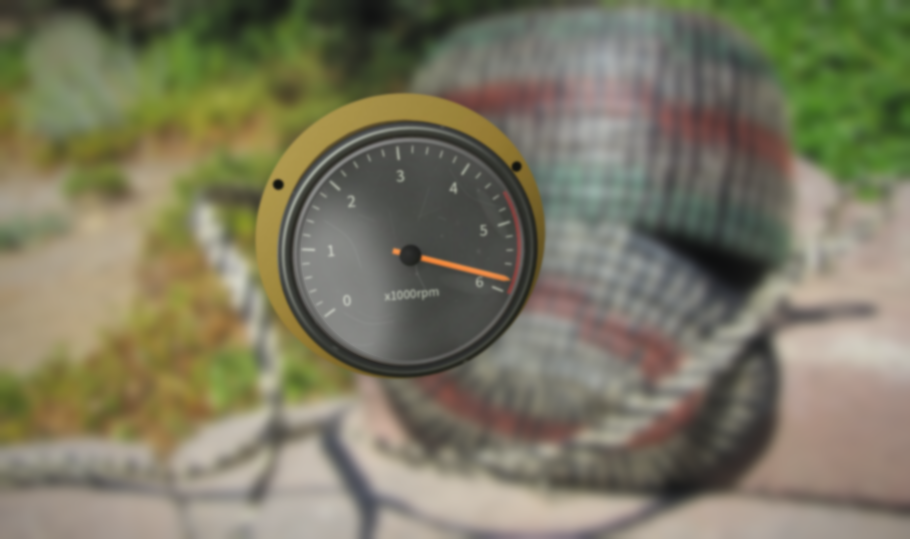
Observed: 5800 rpm
